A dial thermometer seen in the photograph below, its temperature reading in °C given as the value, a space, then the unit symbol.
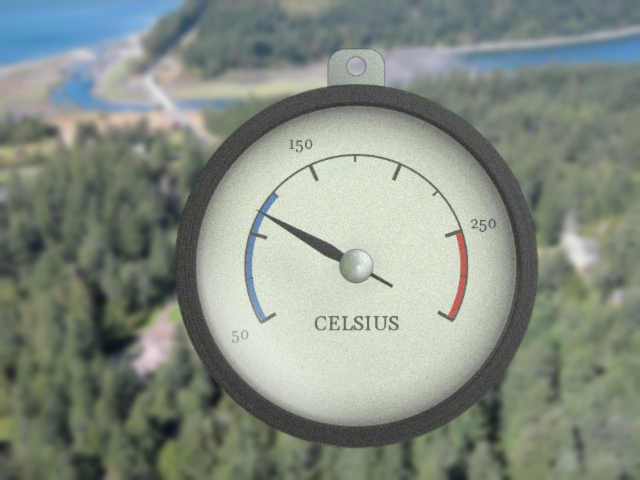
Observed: 112.5 °C
